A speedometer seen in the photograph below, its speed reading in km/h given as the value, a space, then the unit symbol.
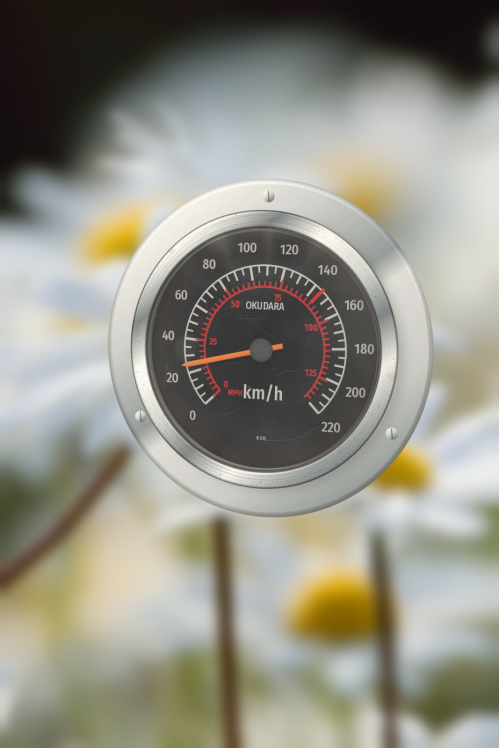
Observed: 25 km/h
